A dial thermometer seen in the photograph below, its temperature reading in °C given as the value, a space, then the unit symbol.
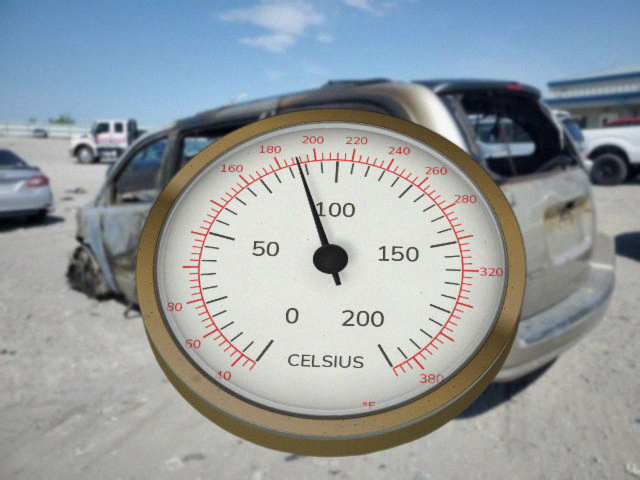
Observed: 87.5 °C
